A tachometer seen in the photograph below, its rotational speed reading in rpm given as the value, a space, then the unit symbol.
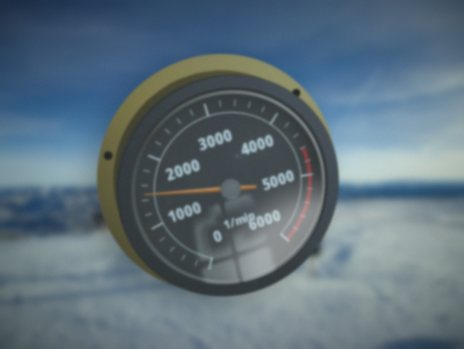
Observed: 1500 rpm
